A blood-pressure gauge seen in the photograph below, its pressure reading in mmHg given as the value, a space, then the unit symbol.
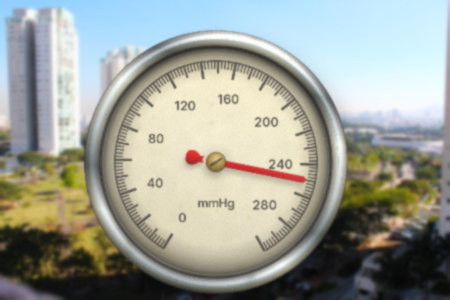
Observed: 250 mmHg
